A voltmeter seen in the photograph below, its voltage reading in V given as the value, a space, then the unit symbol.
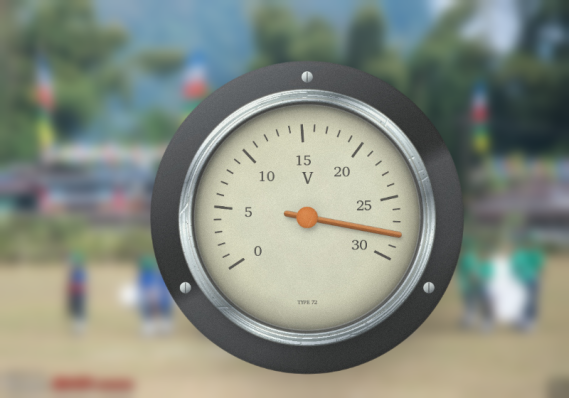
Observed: 28 V
